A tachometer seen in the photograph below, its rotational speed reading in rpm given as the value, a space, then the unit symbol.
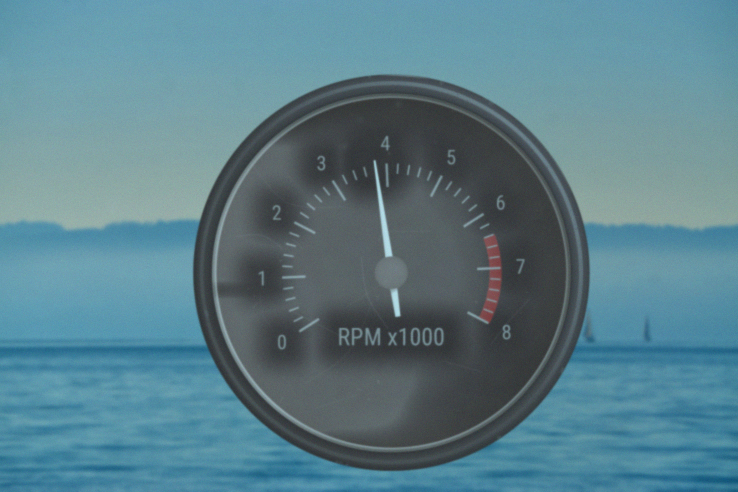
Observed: 3800 rpm
